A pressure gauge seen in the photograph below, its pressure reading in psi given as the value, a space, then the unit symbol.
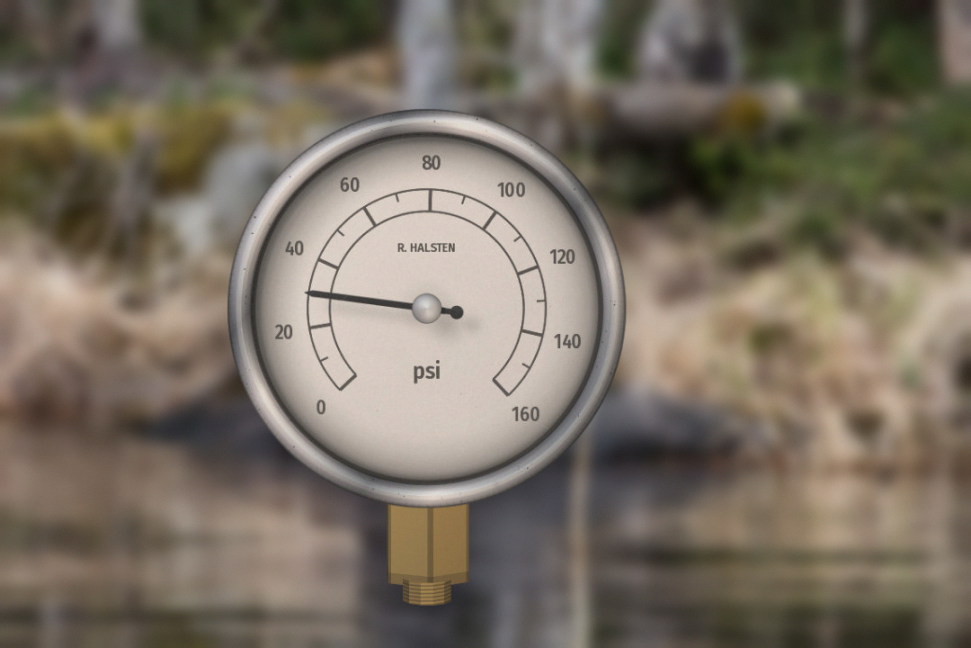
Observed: 30 psi
